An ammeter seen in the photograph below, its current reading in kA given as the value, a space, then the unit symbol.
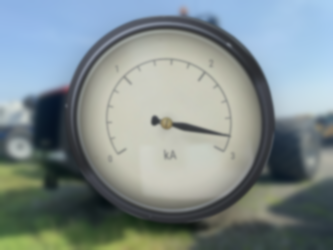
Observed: 2.8 kA
